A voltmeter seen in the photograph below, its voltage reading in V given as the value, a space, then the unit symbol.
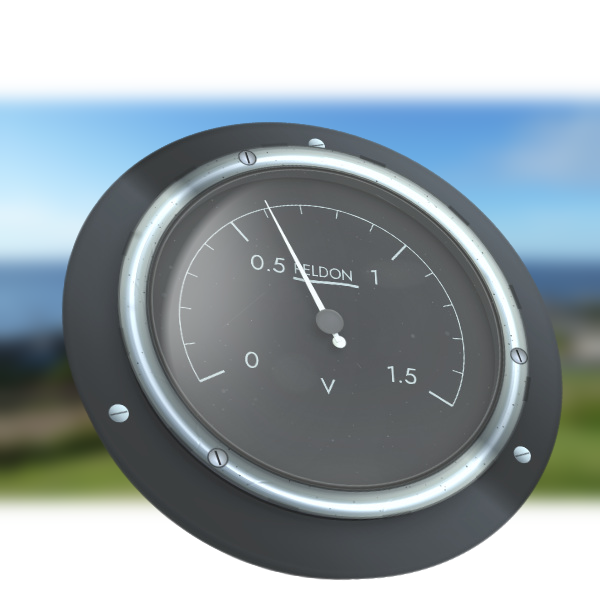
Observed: 0.6 V
